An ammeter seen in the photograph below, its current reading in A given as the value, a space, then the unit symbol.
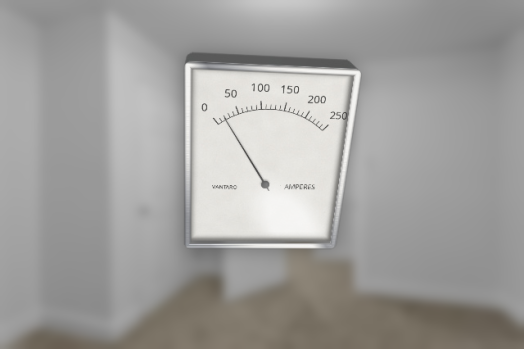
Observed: 20 A
